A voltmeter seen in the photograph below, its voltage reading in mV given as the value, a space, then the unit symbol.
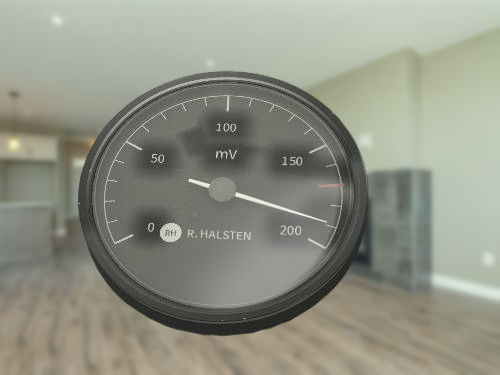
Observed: 190 mV
